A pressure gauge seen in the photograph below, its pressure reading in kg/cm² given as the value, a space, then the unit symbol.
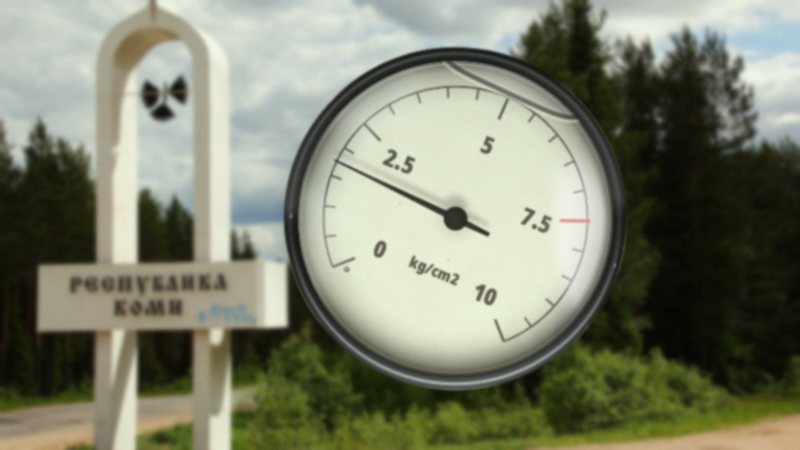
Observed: 1.75 kg/cm²
